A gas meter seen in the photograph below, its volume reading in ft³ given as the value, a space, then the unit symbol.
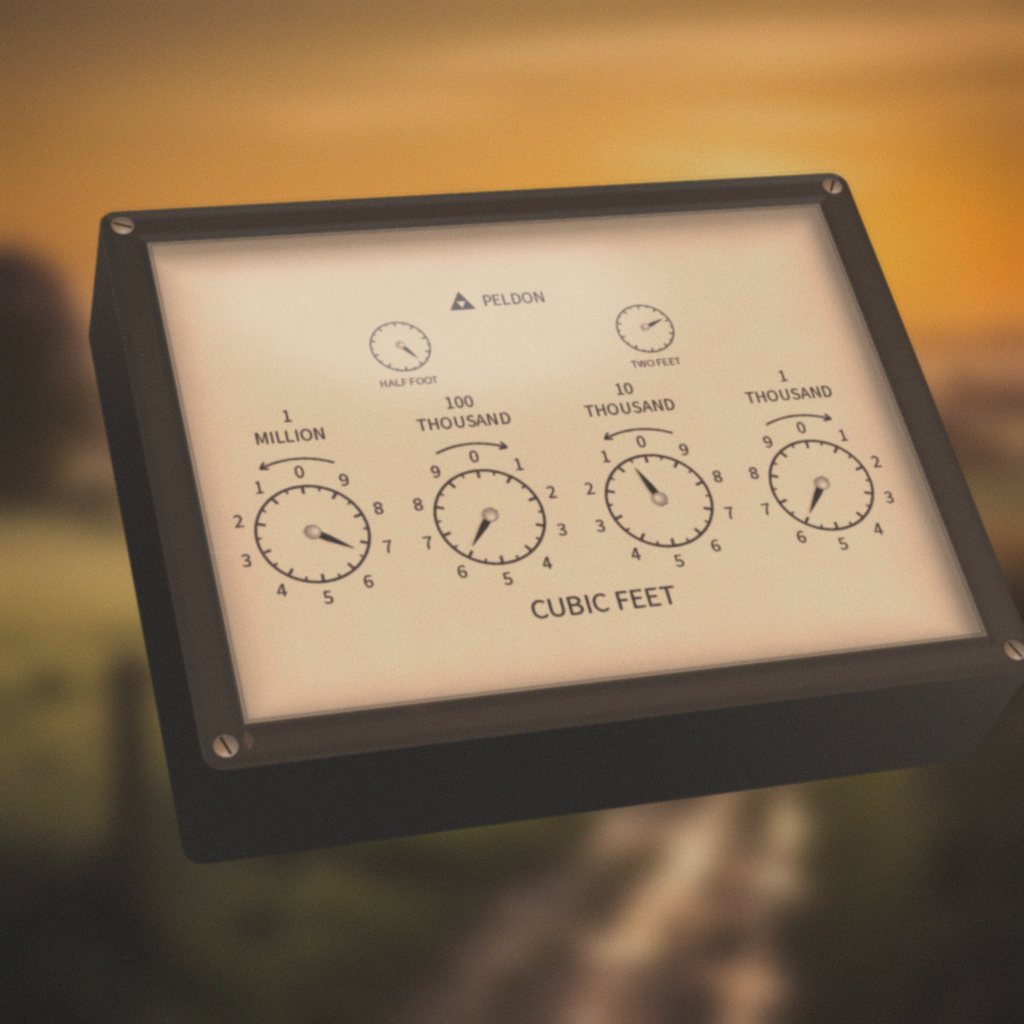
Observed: 660600 ft³
